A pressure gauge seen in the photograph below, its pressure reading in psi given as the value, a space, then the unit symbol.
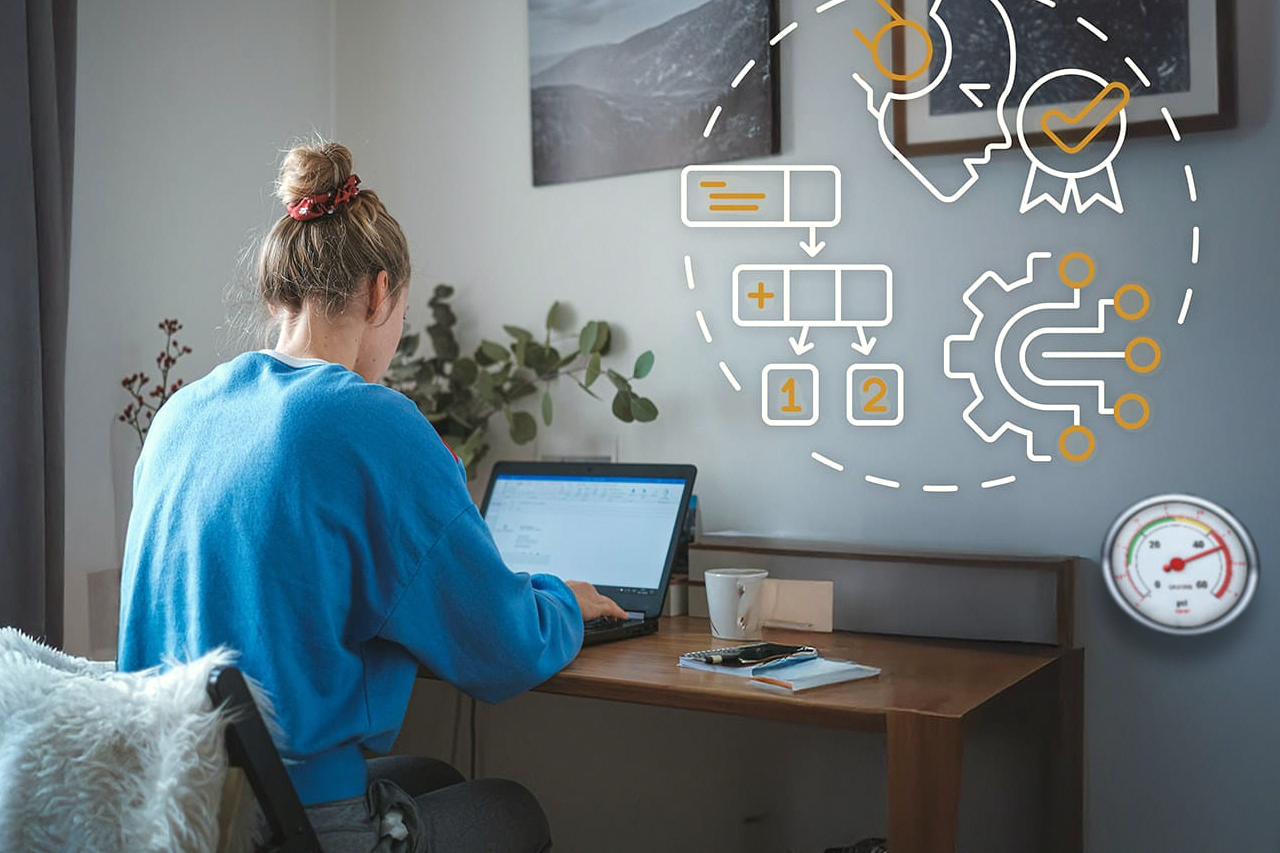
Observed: 45 psi
